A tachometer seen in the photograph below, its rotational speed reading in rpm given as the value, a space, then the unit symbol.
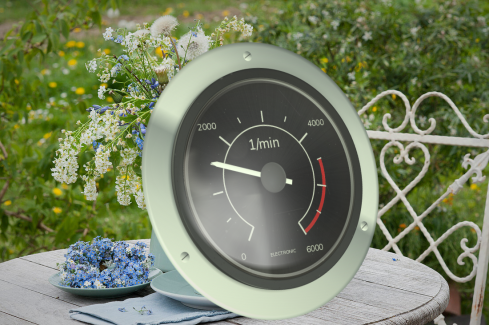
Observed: 1500 rpm
